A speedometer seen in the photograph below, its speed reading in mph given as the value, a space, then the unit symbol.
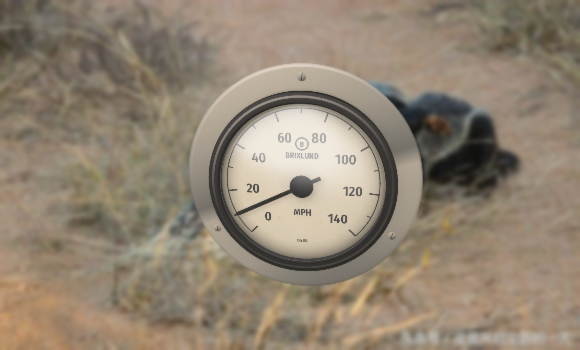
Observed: 10 mph
